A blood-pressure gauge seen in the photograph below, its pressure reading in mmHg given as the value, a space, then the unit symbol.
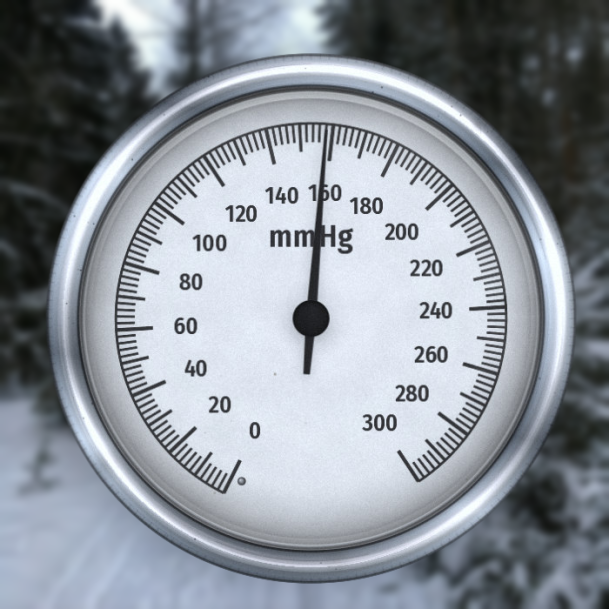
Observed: 158 mmHg
